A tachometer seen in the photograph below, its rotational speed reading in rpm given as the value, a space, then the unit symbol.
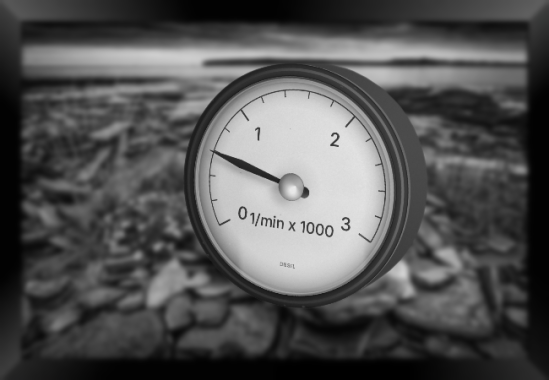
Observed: 600 rpm
